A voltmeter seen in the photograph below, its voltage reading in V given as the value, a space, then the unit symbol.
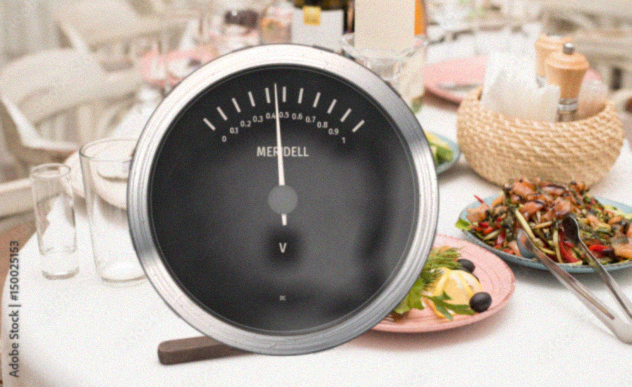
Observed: 0.45 V
